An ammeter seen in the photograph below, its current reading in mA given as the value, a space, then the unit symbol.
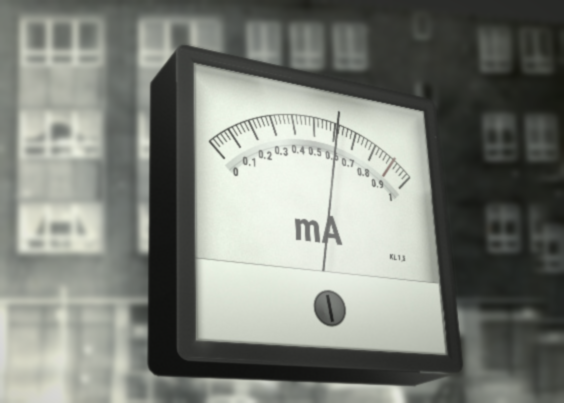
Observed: 0.6 mA
